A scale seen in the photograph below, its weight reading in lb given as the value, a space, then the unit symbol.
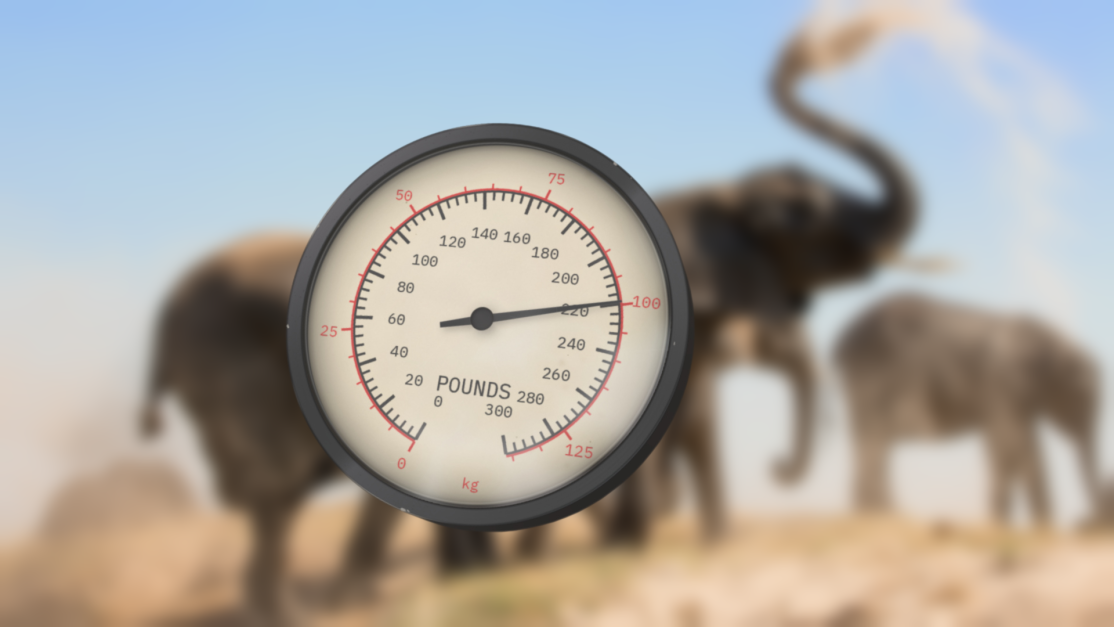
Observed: 220 lb
